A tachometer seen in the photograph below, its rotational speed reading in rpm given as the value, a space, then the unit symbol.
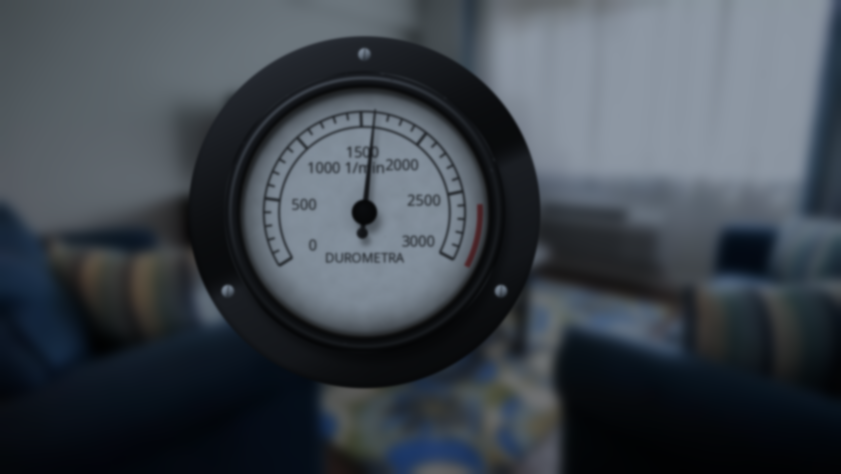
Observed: 1600 rpm
